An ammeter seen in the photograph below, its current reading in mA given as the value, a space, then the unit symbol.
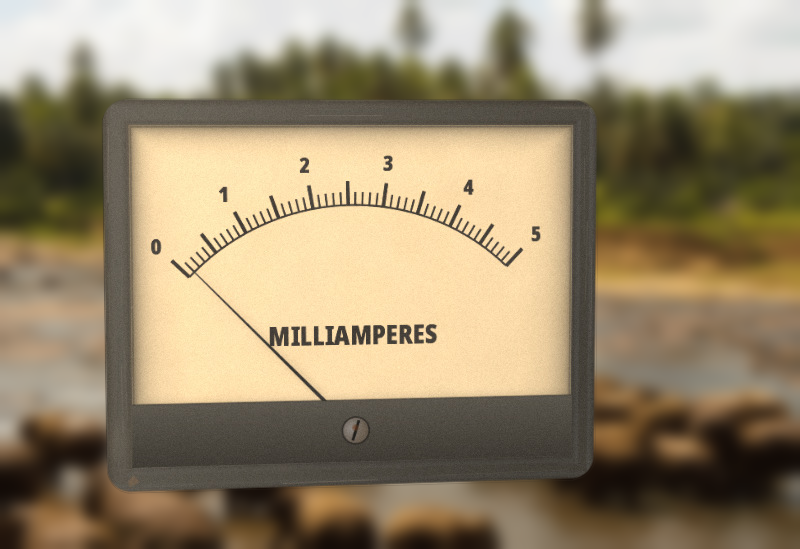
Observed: 0.1 mA
